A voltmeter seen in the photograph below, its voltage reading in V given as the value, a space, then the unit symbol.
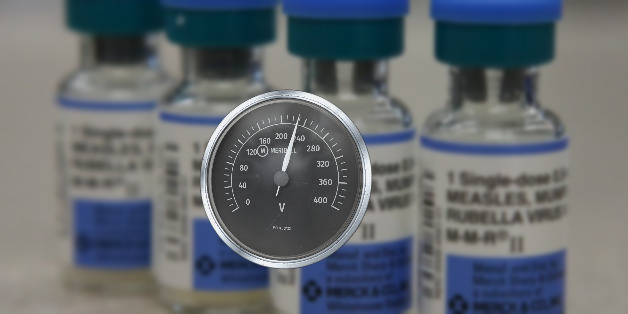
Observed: 230 V
